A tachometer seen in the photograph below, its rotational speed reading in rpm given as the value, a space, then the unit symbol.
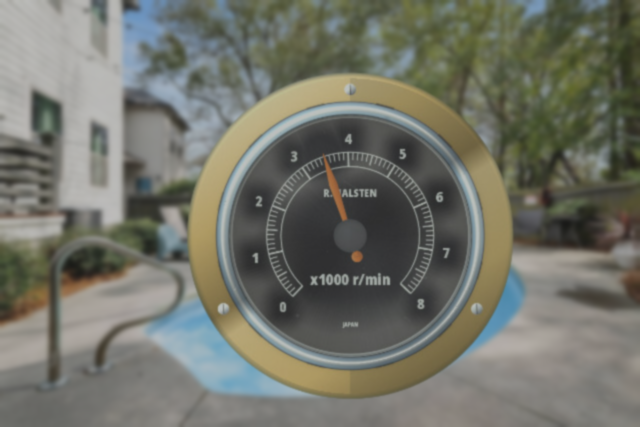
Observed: 3500 rpm
